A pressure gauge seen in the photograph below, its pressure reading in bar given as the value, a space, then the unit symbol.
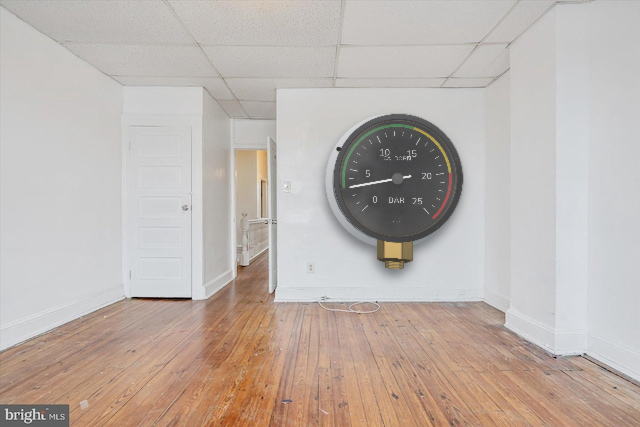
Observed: 3 bar
